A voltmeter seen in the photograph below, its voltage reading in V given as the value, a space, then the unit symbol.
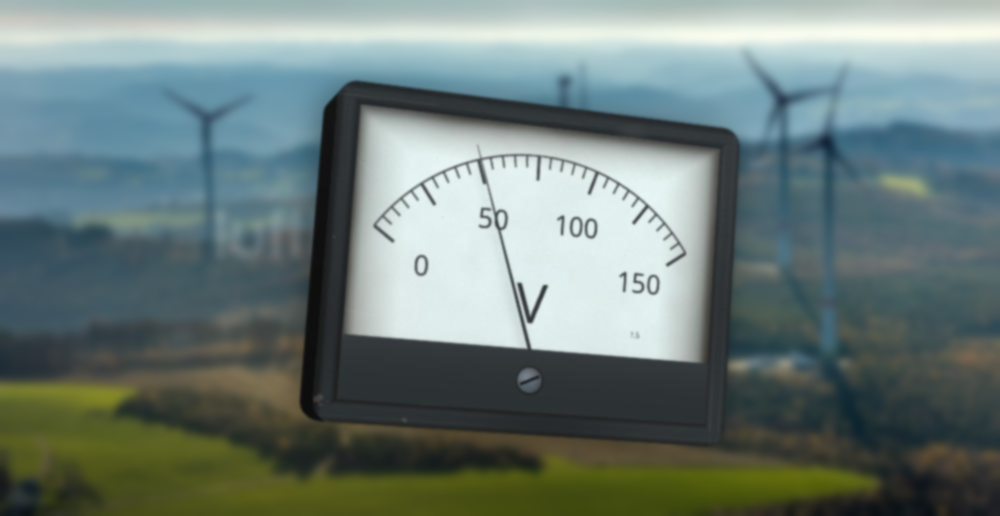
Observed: 50 V
